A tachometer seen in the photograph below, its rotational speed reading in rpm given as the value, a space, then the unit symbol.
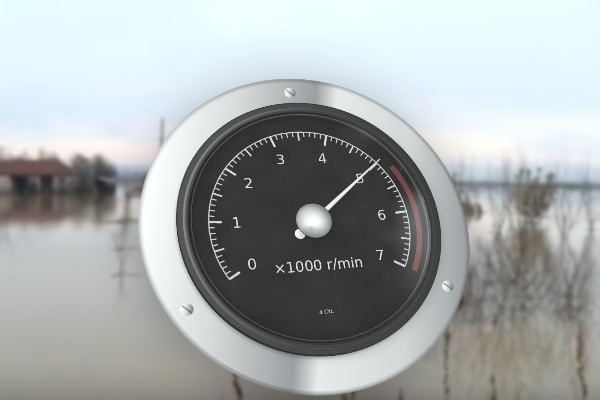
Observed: 5000 rpm
